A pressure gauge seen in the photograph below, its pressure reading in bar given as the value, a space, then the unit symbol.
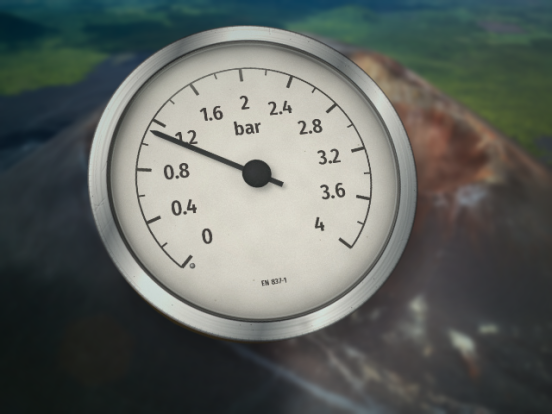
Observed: 1.1 bar
